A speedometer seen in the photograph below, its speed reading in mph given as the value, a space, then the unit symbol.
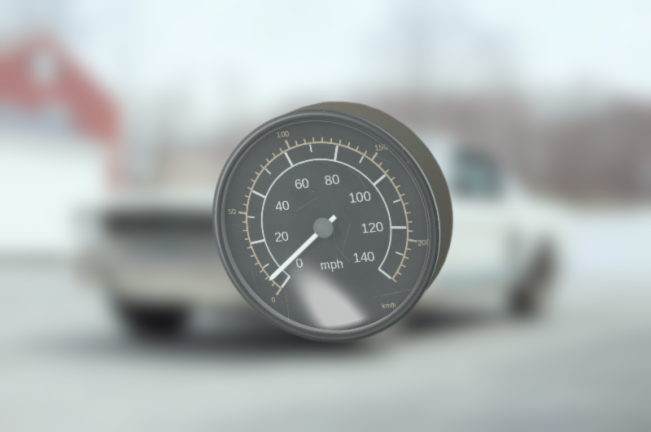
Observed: 5 mph
